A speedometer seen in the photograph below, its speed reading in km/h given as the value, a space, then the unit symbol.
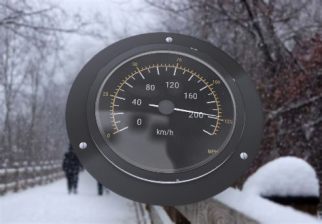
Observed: 200 km/h
